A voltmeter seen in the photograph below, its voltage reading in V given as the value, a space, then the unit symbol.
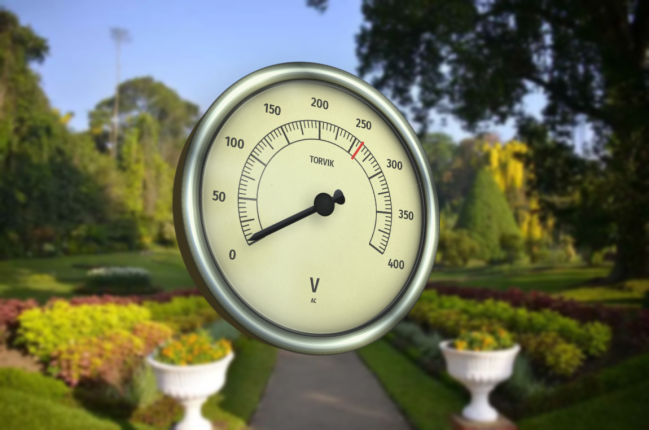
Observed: 5 V
